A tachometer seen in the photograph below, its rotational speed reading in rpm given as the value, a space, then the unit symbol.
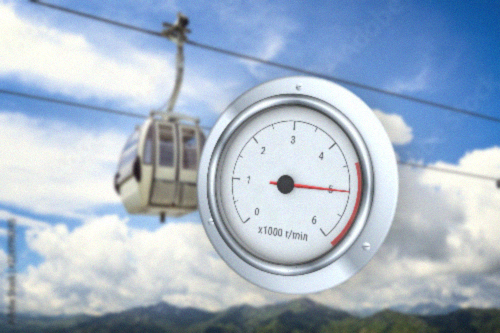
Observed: 5000 rpm
